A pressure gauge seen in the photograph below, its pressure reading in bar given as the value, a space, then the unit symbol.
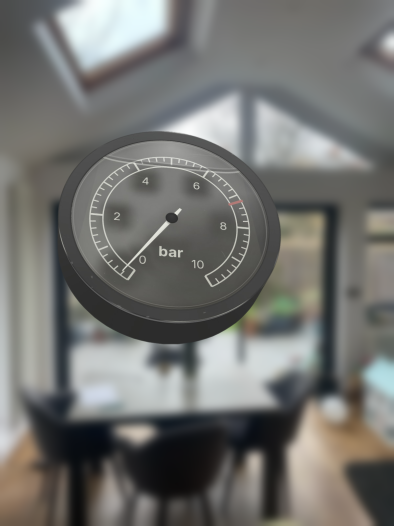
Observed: 0.2 bar
